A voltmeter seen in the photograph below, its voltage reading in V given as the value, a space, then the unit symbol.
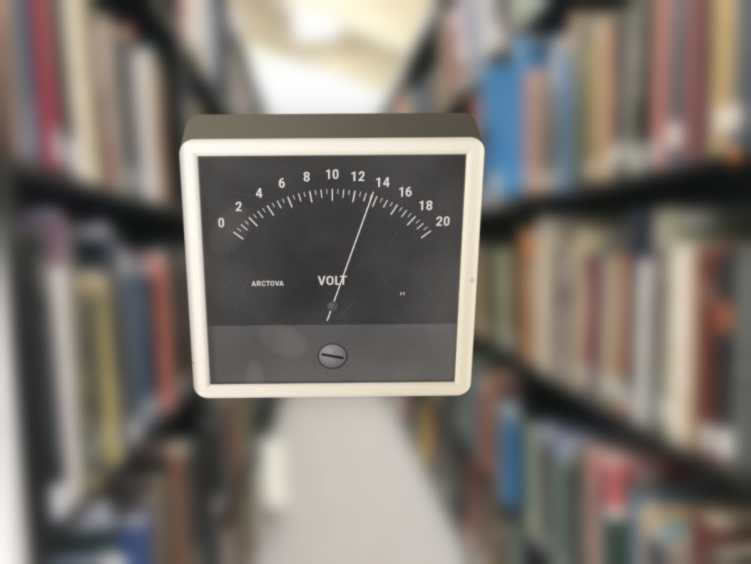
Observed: 13.5 V
